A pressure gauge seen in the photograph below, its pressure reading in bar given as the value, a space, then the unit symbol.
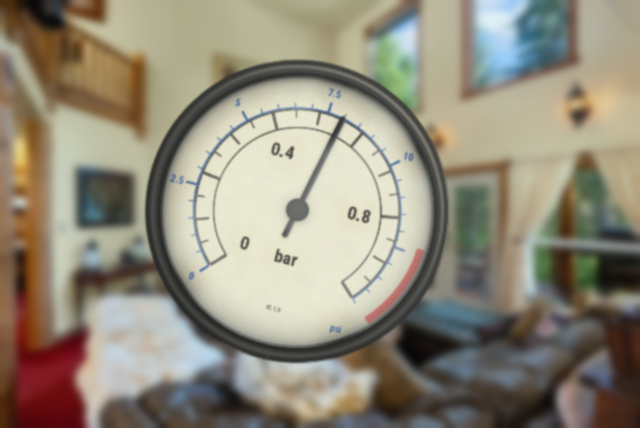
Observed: 0.55 bar
